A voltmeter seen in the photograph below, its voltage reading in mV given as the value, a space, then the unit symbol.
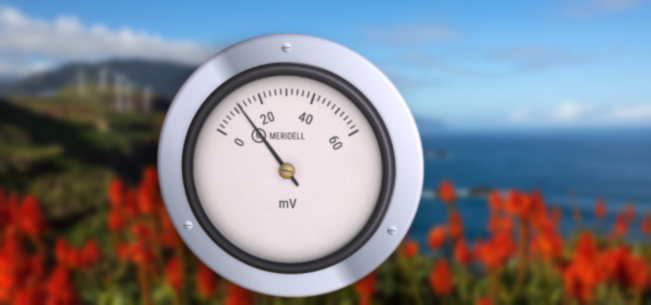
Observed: 12 mV
